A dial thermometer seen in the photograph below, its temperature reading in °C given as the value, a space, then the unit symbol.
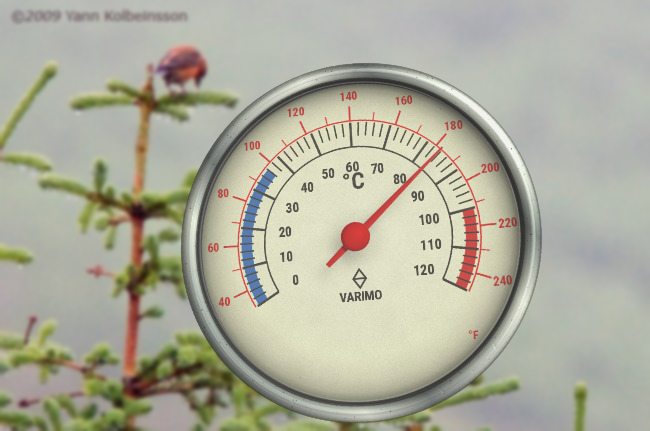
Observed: 84 °C
